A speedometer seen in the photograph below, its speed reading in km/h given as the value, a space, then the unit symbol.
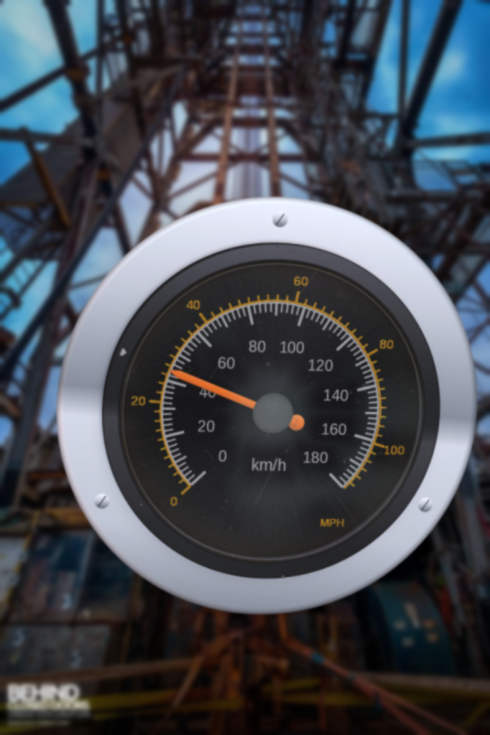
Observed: 44 km/h
